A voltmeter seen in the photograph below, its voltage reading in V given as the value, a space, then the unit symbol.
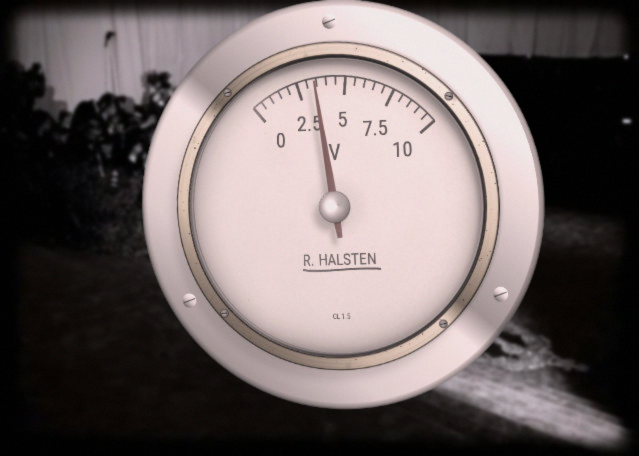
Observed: 3.5 V
